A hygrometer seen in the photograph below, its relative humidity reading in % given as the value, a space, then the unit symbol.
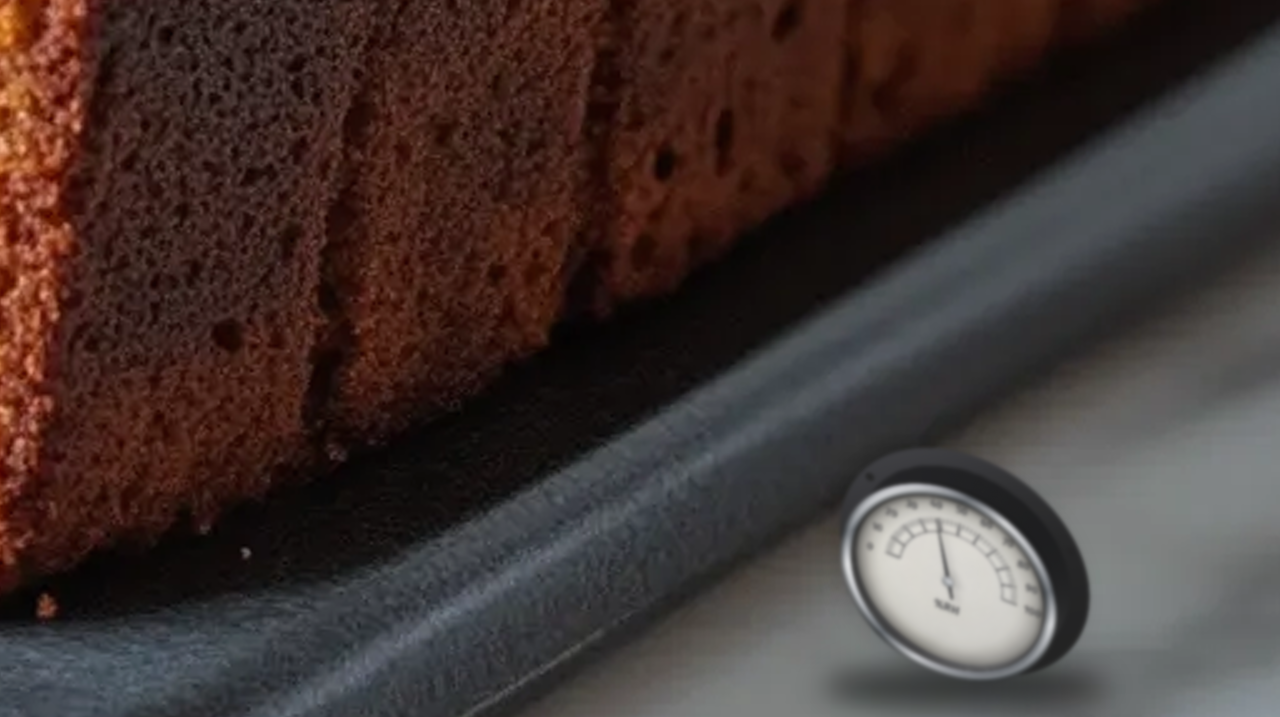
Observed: 40 %
